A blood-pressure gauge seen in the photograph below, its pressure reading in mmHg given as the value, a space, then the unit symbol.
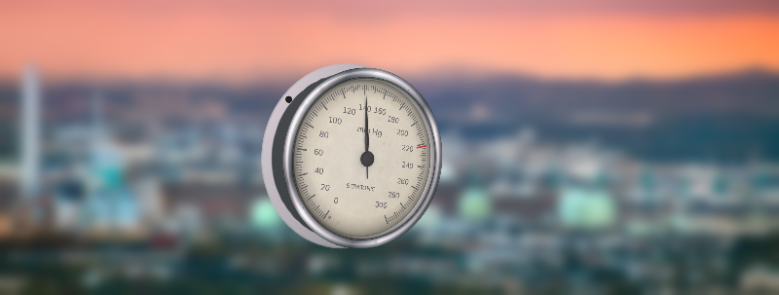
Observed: 140 mmHg
